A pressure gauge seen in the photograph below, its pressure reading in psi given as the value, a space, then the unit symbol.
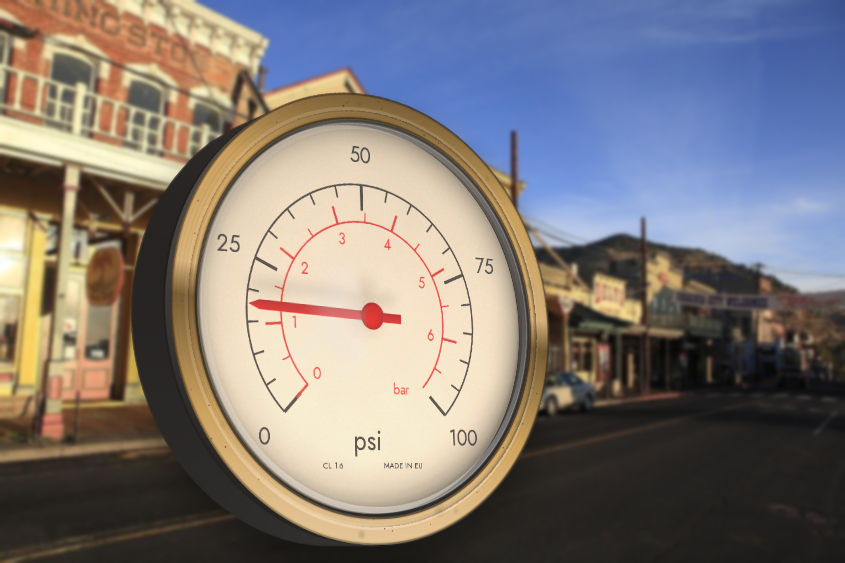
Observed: 17.5 psi
